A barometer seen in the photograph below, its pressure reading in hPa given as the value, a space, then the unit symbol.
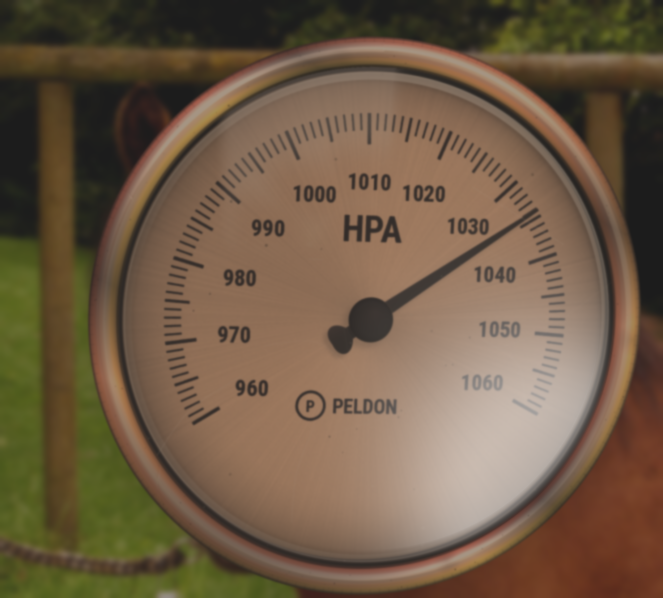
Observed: 1034 hPa
